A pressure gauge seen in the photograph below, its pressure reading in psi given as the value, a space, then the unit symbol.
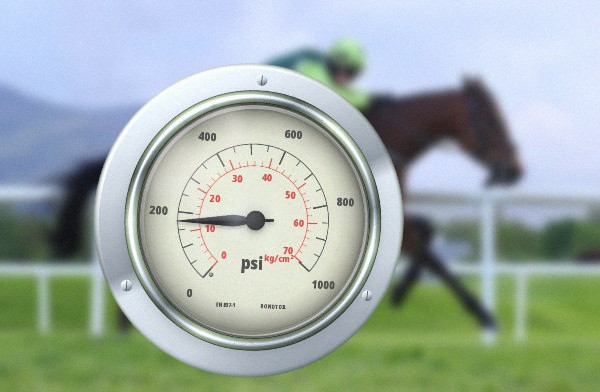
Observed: 175 psi
